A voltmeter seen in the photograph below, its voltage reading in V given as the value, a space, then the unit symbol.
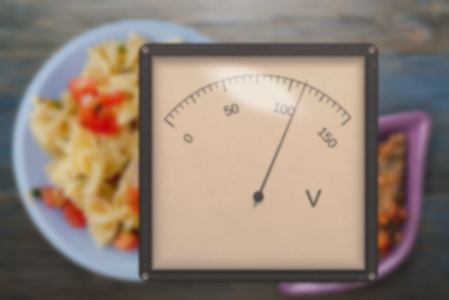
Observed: 110 V
